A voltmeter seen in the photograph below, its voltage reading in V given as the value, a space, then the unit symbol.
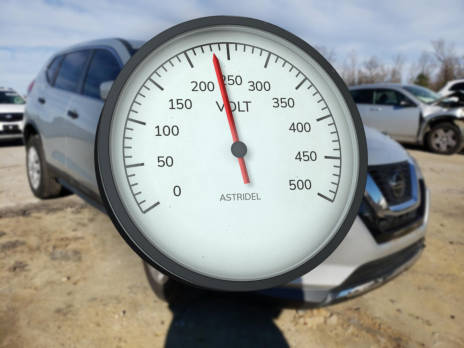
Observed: 230 V
